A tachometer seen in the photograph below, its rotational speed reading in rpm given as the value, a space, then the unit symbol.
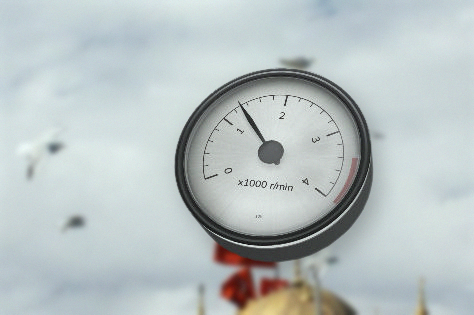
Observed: 1300 rpm
